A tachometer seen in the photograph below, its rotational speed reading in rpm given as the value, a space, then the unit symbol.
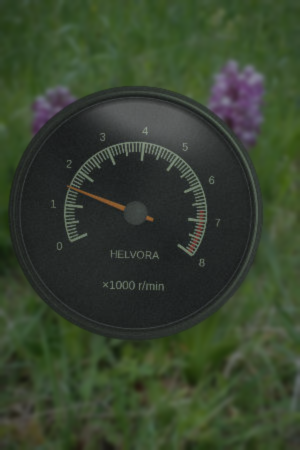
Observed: 1500 rpm
